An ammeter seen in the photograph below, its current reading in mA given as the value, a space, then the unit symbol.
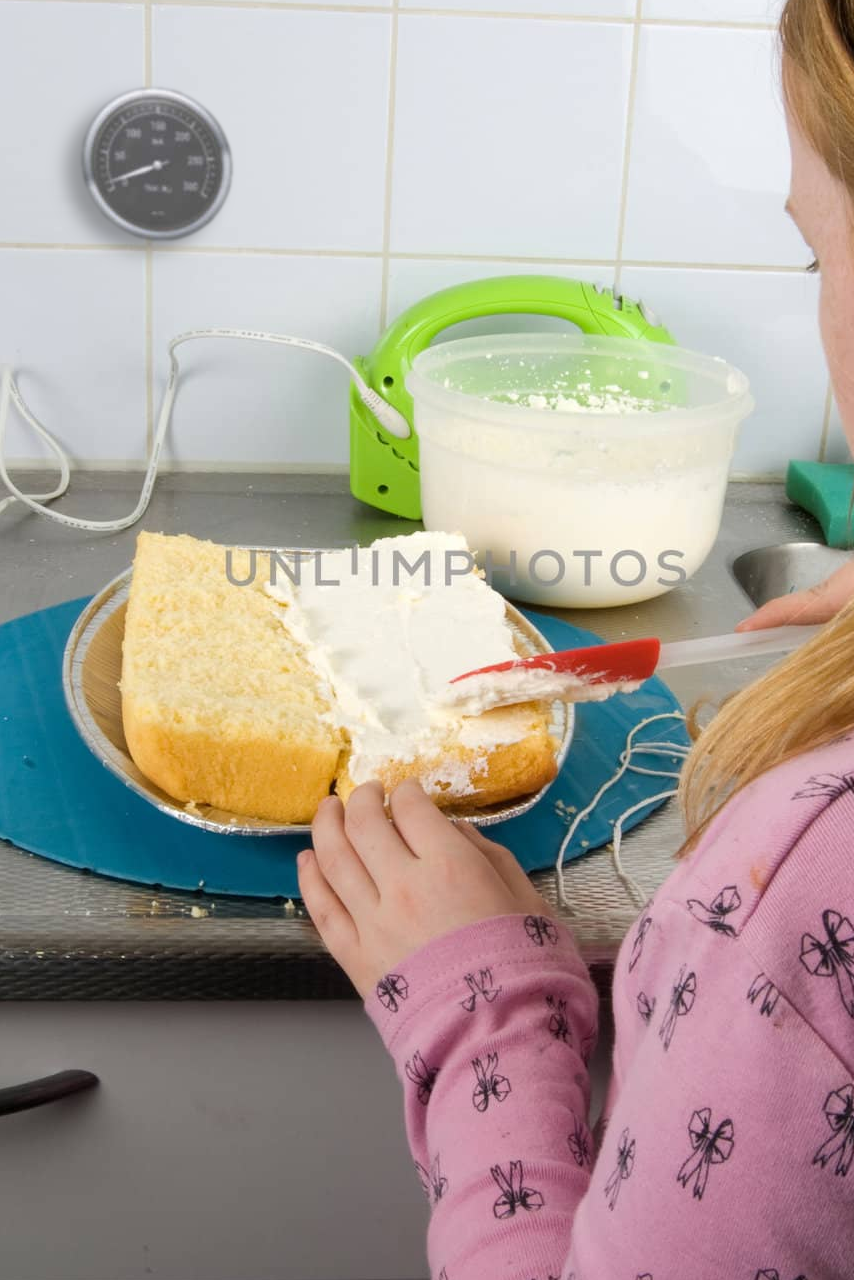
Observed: 10 mA
